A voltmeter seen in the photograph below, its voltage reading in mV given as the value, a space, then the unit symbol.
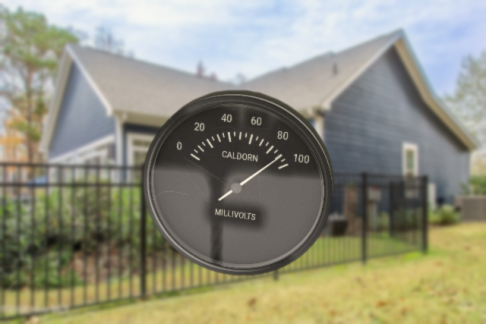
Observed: 90 mV
